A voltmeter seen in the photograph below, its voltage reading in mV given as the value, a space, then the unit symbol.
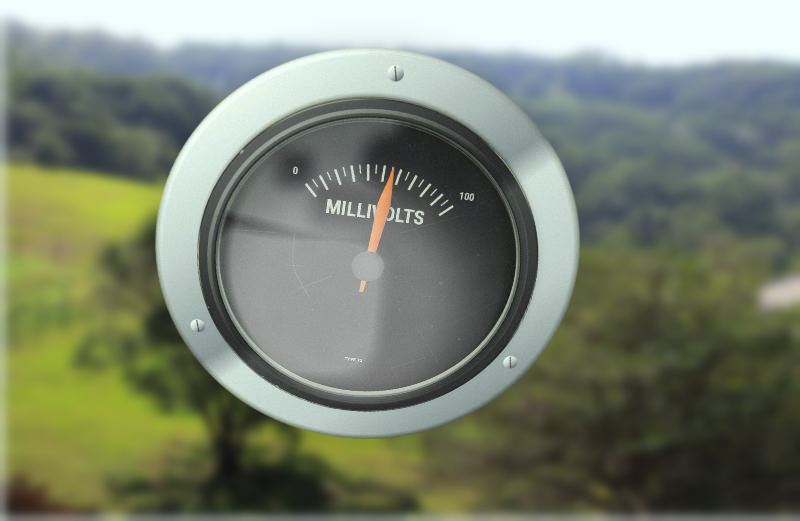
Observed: 55 mV
